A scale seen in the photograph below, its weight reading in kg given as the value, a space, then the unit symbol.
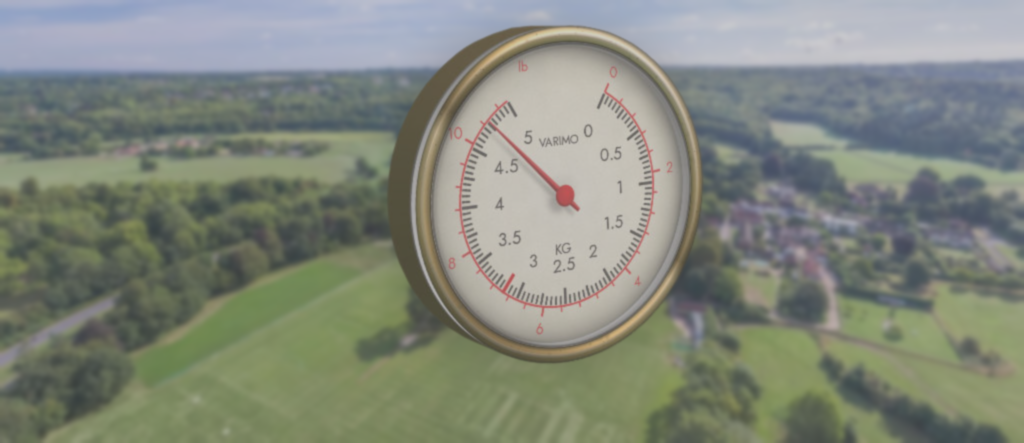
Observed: 4.75 kg
